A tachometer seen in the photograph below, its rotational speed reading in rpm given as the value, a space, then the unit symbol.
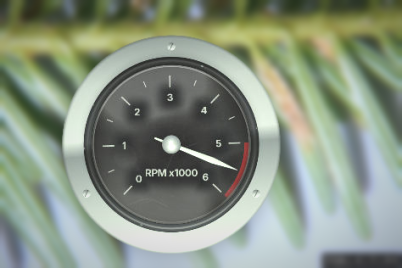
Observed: 5500 rpm
